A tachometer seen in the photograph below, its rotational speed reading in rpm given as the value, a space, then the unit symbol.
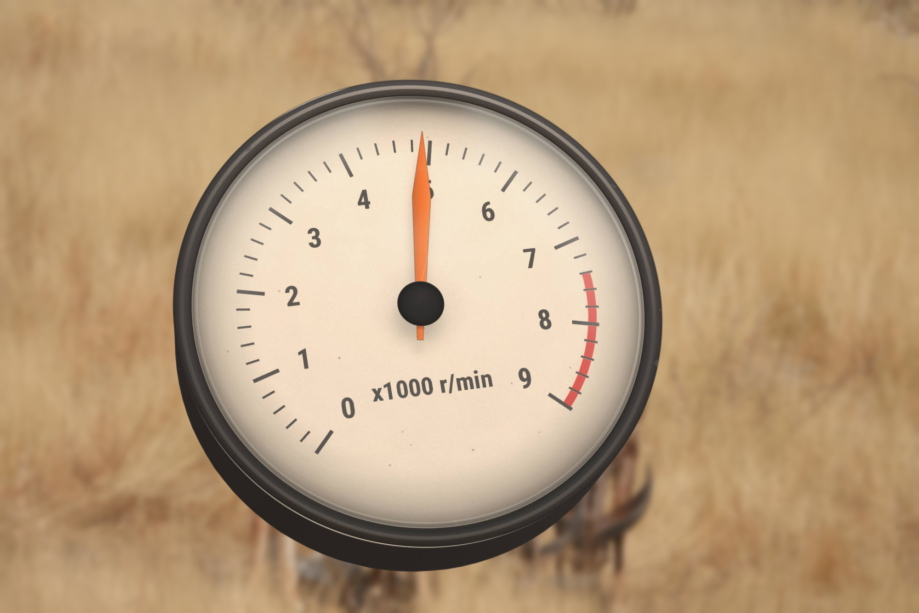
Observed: 4900 rpm
